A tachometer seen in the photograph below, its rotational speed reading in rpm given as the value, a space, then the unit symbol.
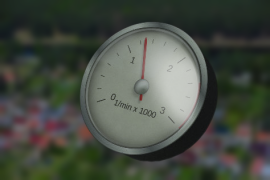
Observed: 1300 rpm
